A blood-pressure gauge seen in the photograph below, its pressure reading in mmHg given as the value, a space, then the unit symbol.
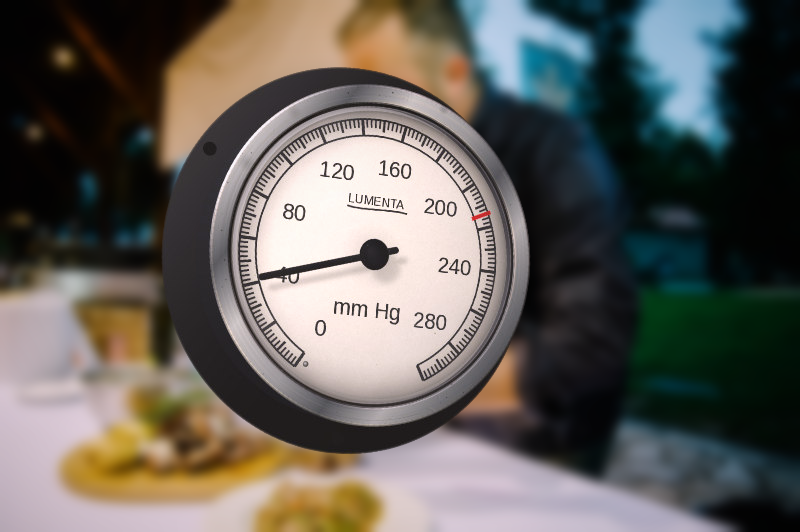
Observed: 42 mmHg
